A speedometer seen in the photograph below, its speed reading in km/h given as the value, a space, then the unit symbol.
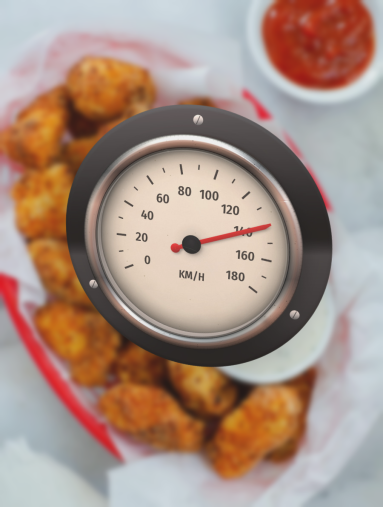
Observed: 140 km/h
